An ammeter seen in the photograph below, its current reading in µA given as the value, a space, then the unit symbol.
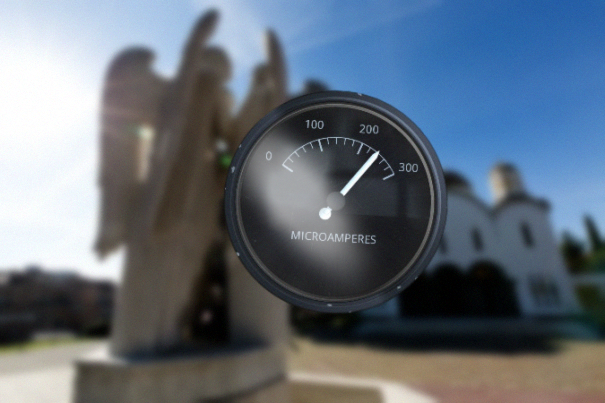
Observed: 240 µA
